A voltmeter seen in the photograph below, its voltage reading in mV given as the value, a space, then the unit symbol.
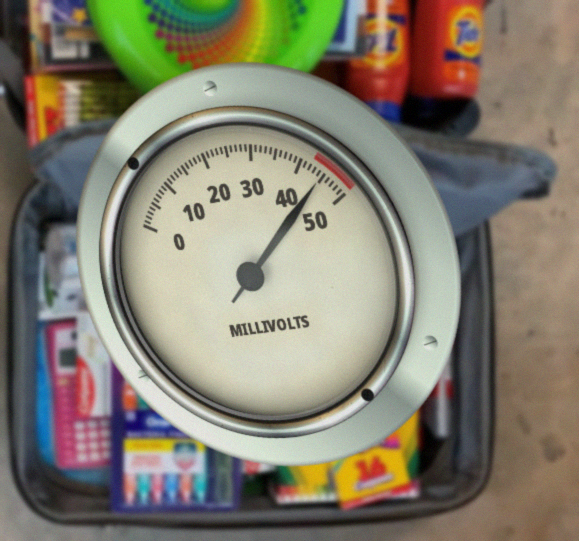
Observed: 45 mV
